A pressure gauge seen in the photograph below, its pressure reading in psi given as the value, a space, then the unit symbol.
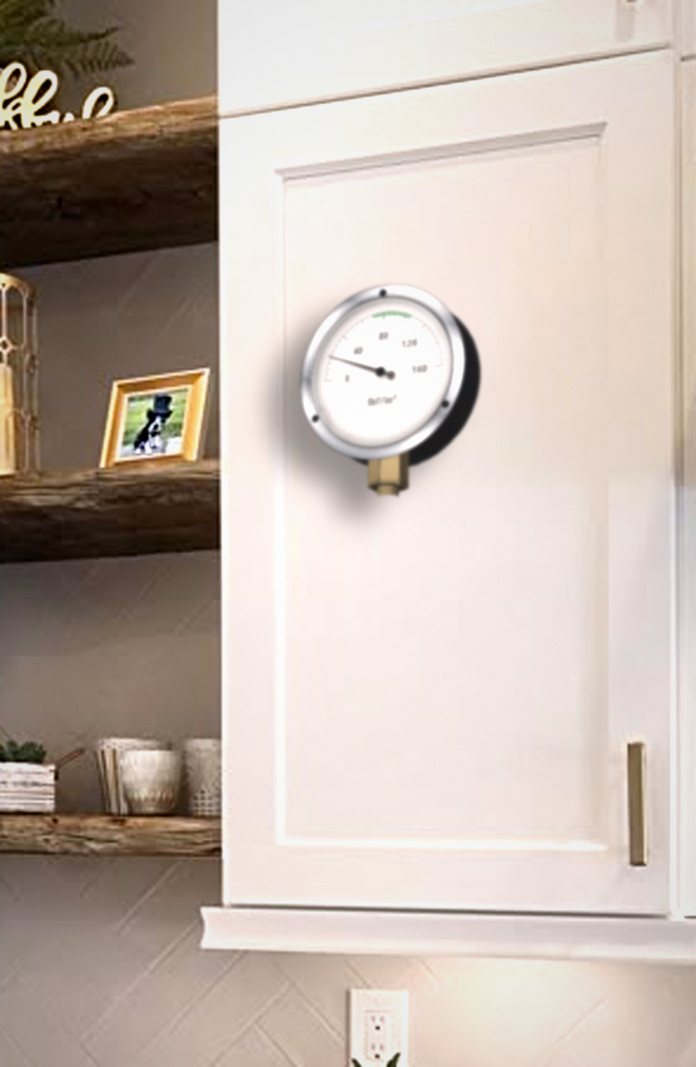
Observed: 20 psi
